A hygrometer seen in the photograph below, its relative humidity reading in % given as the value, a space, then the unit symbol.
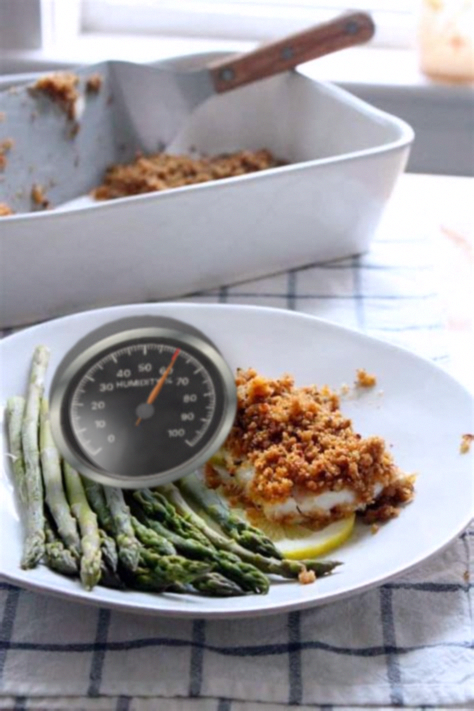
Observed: 60 %
